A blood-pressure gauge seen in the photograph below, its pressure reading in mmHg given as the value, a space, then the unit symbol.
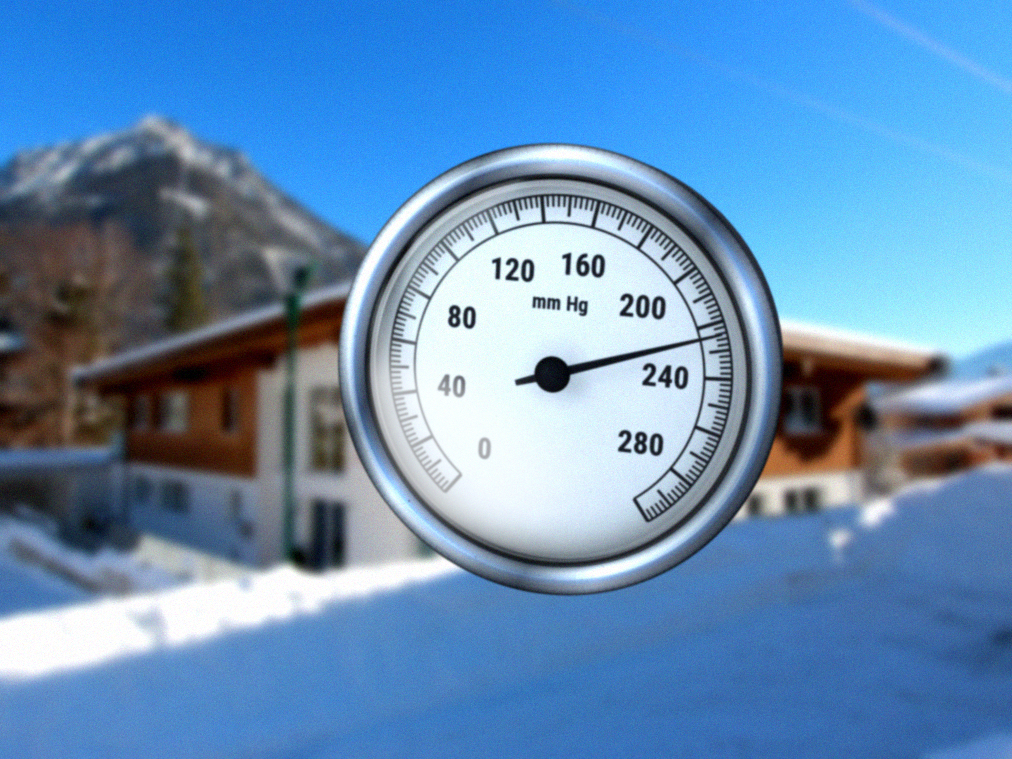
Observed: 224 mmHg
